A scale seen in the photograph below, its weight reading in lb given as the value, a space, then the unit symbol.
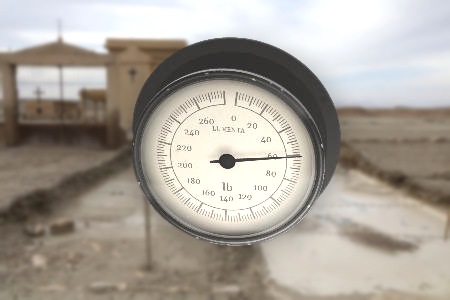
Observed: 60 lb
